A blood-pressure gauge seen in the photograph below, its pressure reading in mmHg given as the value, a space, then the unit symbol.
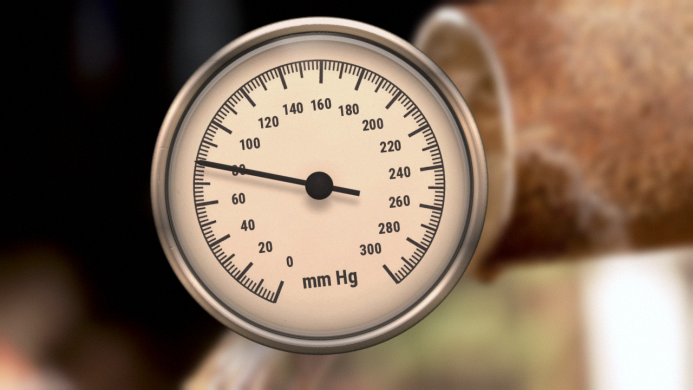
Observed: 80 mmHg
